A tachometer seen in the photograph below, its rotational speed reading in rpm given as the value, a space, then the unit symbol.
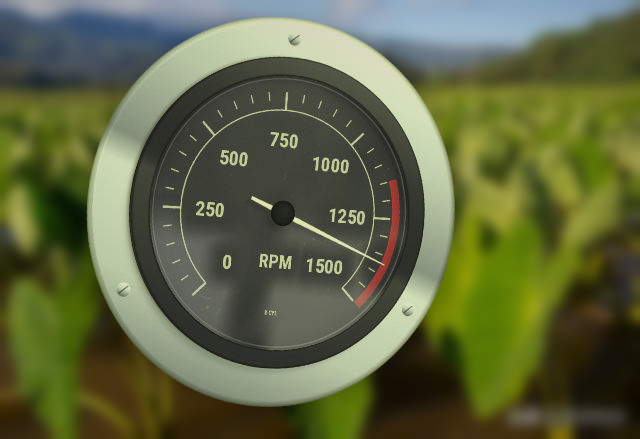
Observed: 1375 rpm
